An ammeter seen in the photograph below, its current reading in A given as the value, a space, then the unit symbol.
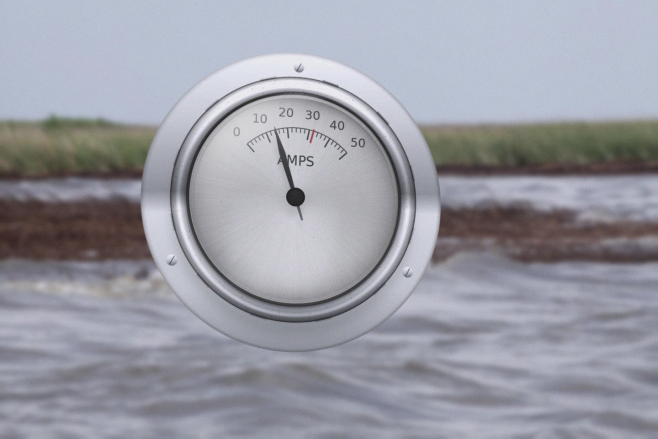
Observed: 14 A
